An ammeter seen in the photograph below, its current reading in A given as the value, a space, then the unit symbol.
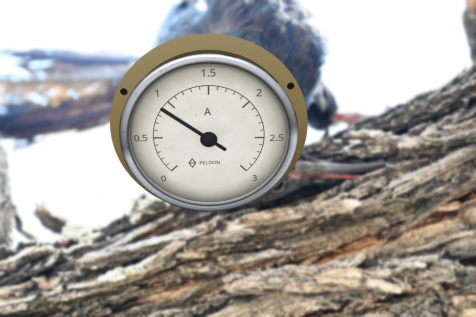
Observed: 0.9 A
